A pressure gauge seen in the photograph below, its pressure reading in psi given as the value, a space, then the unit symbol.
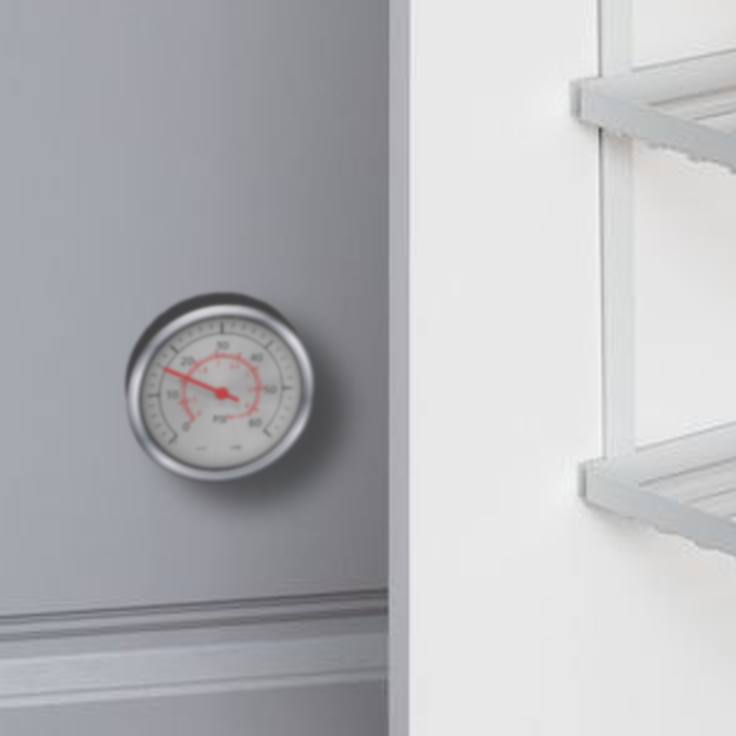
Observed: 16 psi
